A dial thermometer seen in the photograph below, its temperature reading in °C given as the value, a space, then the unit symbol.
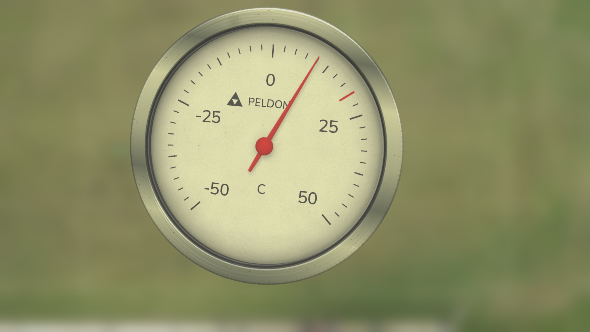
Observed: 10 °C
